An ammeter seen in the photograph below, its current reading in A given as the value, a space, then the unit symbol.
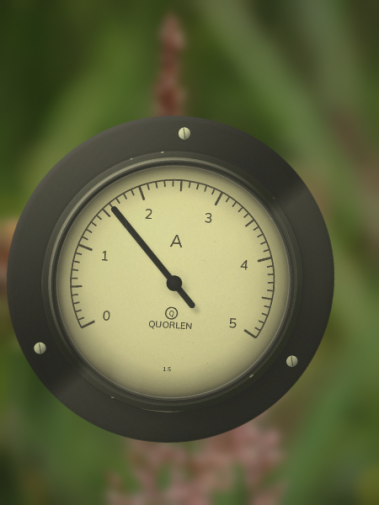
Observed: 1.6 A
